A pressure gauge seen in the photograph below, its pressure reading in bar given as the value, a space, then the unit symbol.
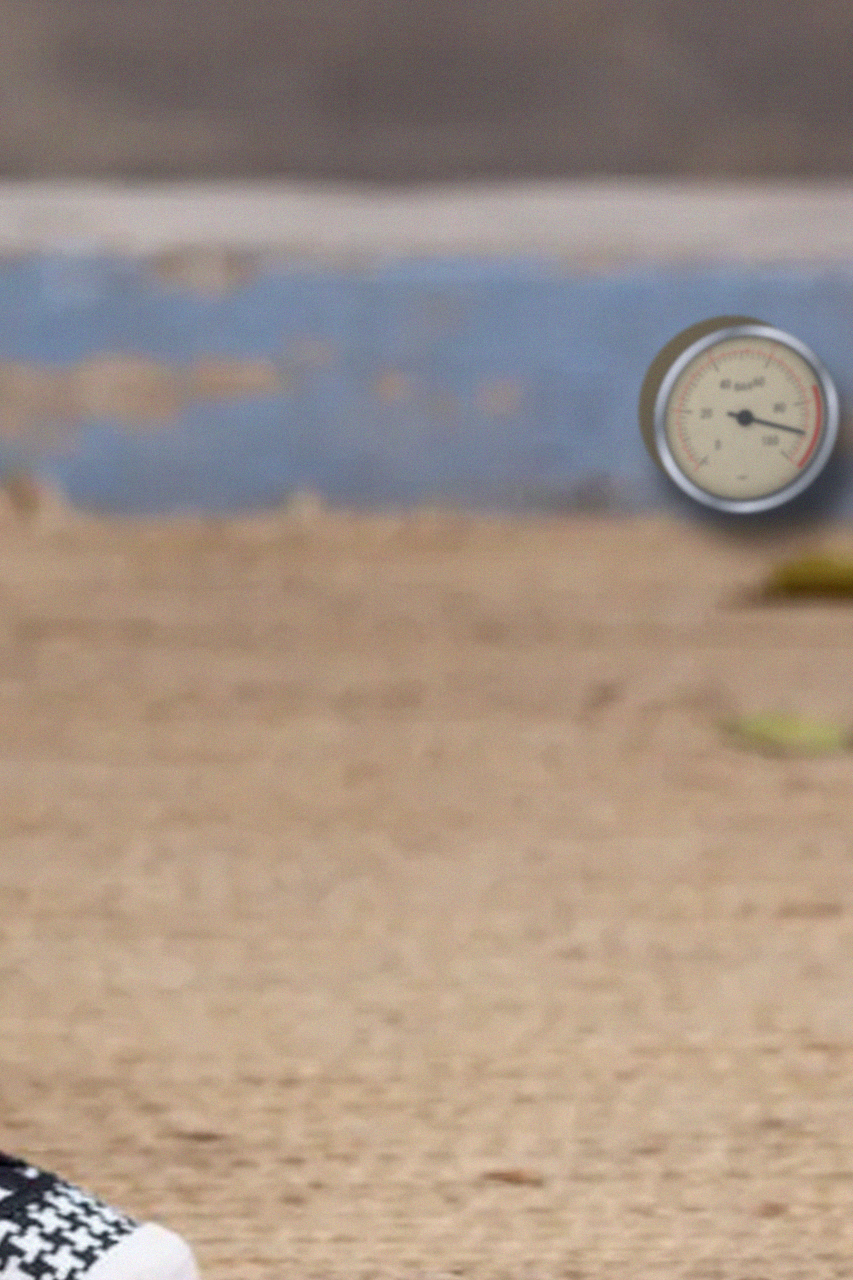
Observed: 90 bar
